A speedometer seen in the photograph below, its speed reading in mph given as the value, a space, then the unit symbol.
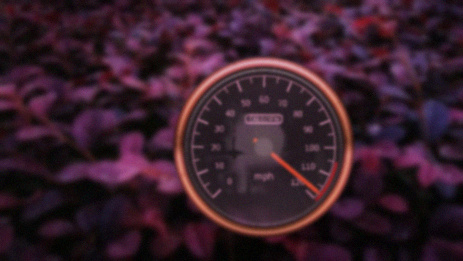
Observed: 117.5 mph
